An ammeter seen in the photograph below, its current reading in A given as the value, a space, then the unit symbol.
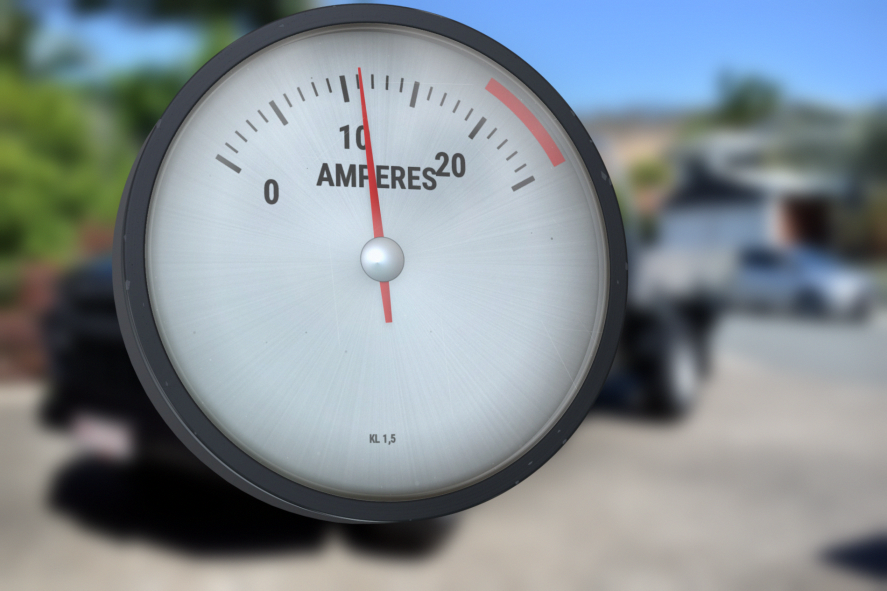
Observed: 11 A
